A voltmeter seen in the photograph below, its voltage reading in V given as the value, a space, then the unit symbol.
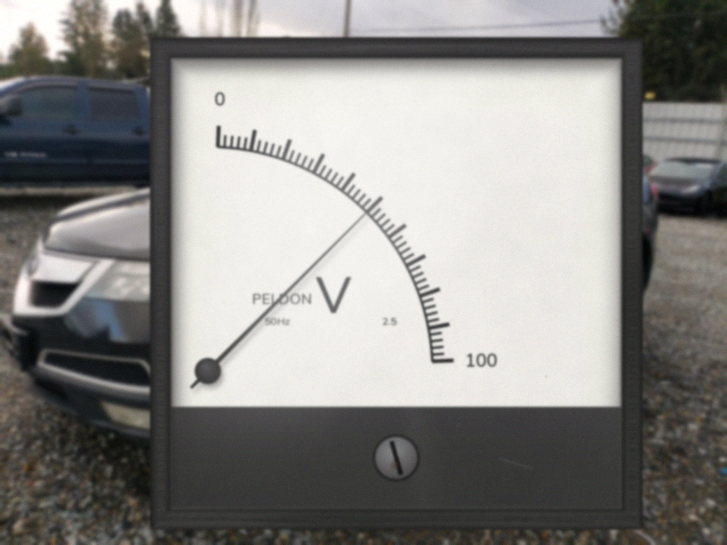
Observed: 50 V
